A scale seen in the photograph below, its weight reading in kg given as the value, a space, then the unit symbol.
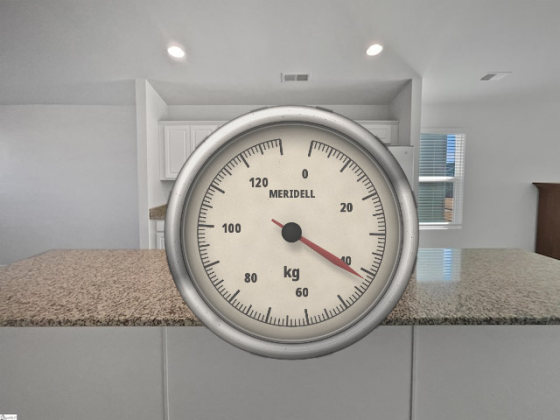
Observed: 42 kg
